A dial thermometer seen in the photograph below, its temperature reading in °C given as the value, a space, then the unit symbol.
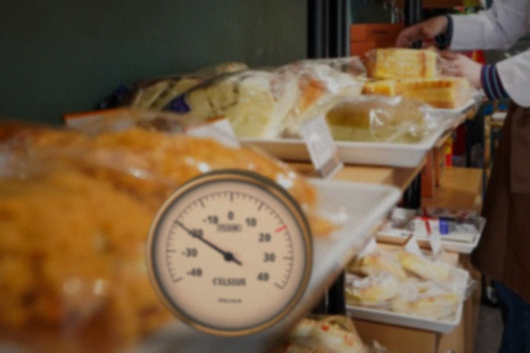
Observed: -20 °C
